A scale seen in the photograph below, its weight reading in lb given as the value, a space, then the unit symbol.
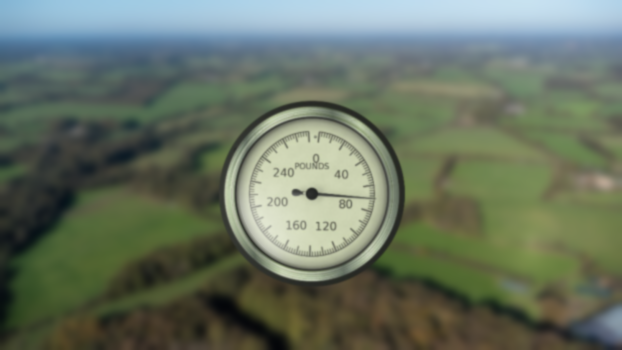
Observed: 70 lb
